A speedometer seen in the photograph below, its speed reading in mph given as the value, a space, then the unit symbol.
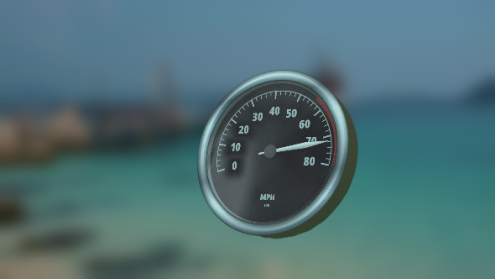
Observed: 72 mph
